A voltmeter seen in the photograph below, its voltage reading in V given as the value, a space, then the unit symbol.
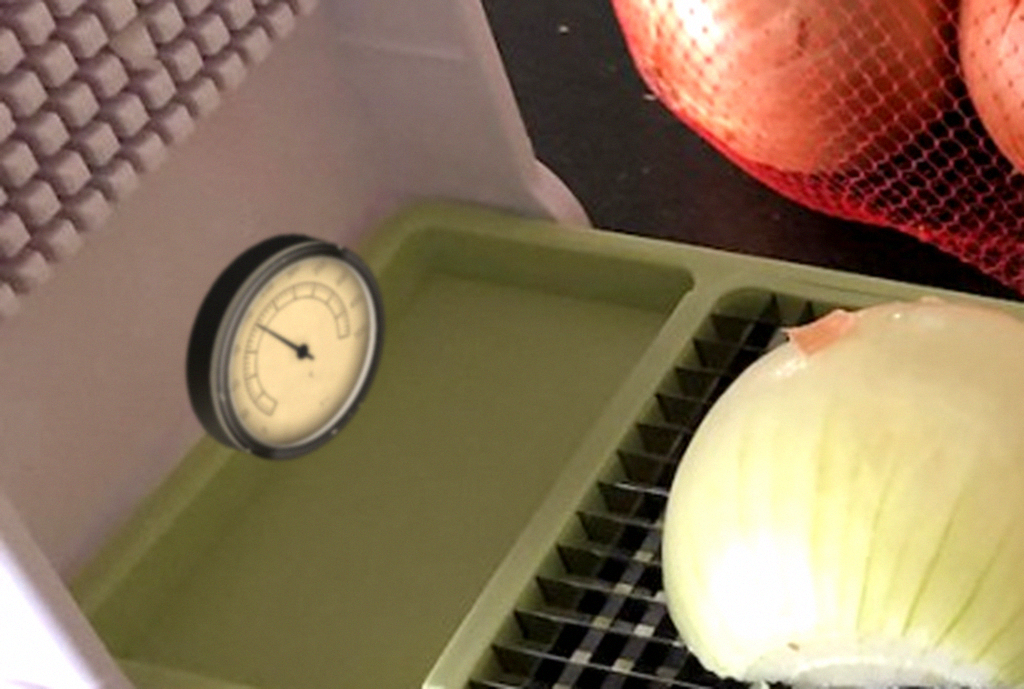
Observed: 200 V
